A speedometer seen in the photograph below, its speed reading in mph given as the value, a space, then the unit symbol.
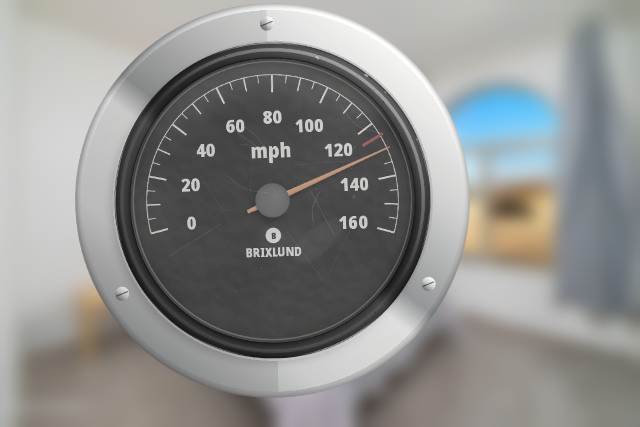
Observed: 130 mph
